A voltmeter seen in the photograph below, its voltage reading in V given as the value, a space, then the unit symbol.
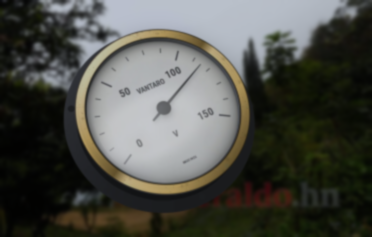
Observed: 115 V
